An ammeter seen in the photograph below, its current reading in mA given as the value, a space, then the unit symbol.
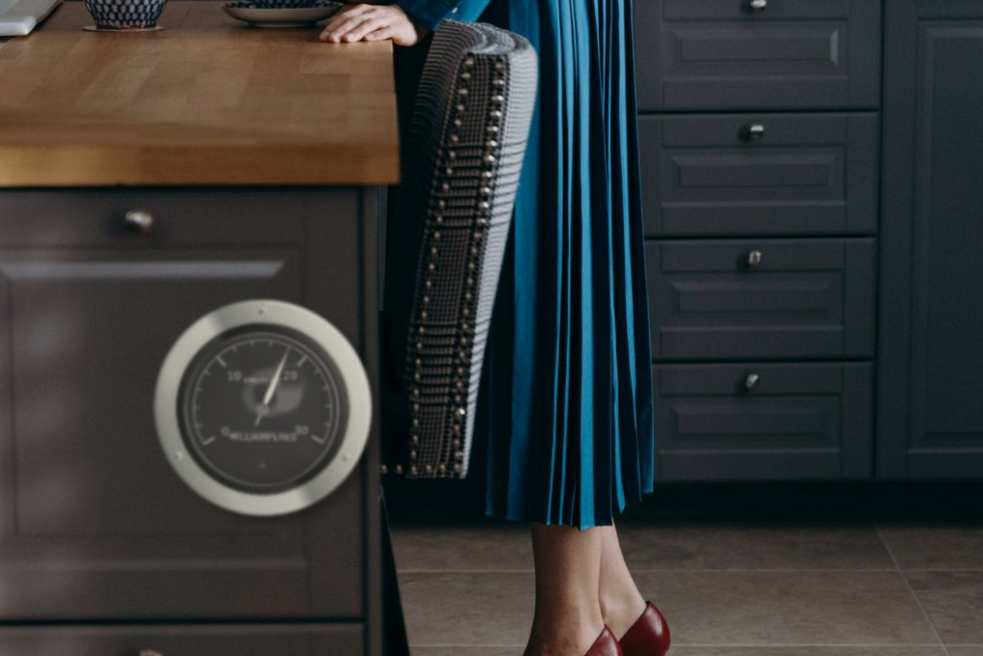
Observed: 18 mA
